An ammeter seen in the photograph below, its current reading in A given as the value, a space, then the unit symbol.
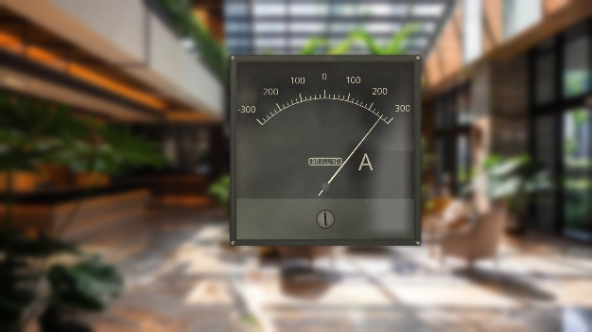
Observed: 260 A
